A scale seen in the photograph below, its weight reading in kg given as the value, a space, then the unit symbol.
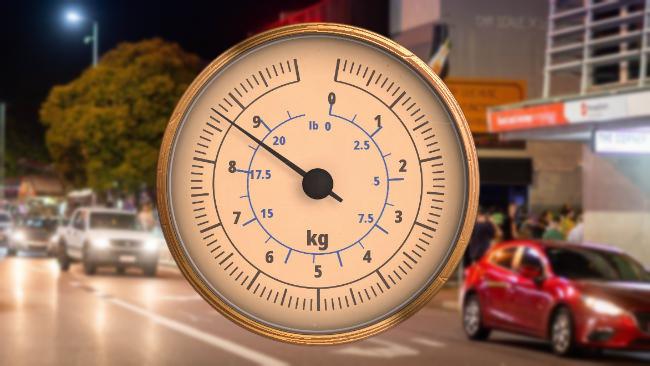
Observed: 8.7 kg
